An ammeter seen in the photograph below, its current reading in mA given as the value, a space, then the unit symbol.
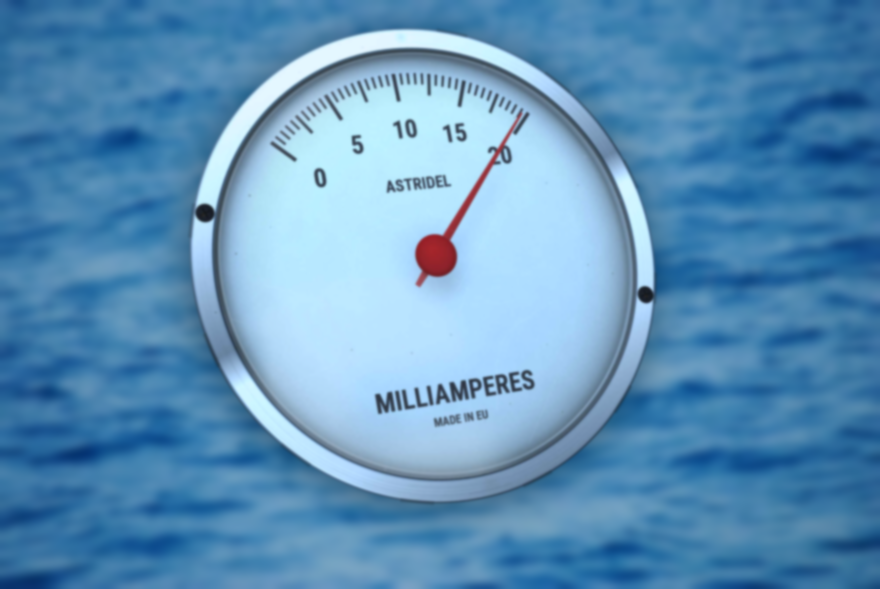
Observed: 19.5 mA
